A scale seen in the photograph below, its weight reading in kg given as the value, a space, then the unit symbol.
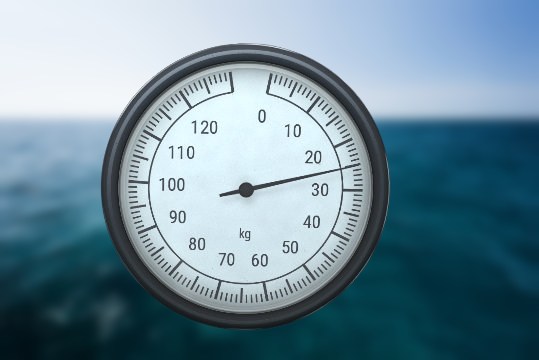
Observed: 25 kg
